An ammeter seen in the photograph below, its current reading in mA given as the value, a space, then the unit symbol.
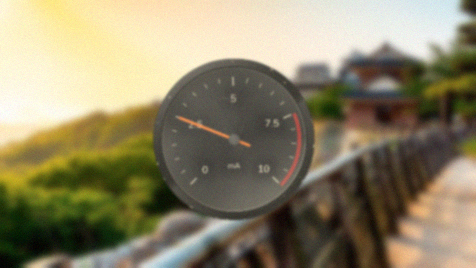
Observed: 2.5 mA
